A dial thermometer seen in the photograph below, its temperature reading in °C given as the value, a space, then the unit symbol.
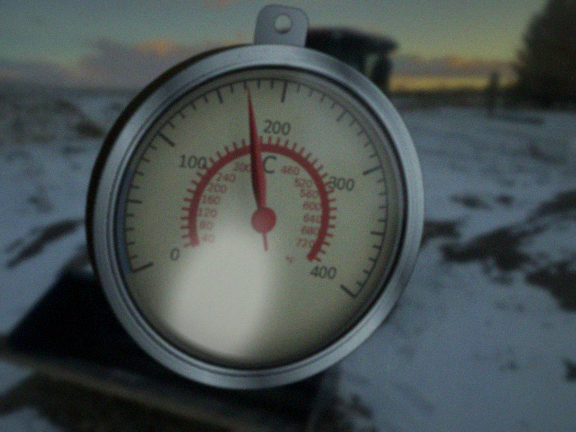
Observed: 170 °C
